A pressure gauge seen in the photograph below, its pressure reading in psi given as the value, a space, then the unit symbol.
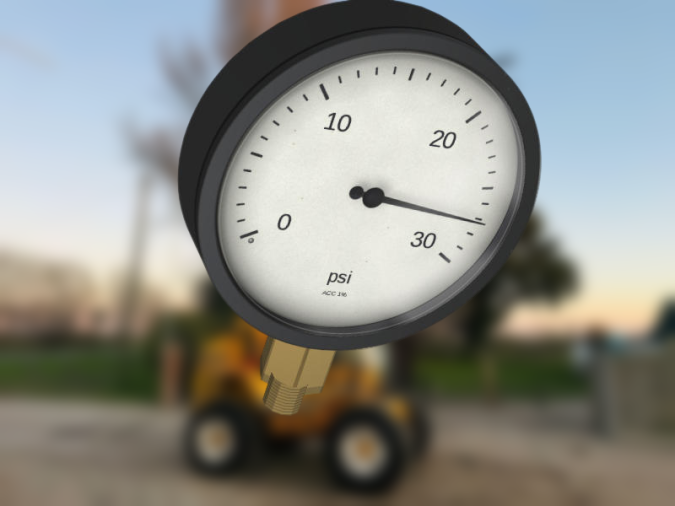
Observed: 27 psi
